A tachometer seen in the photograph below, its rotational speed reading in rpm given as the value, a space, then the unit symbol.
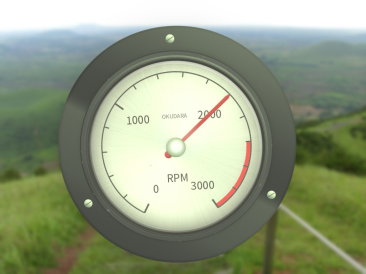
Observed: 2000 rpm
